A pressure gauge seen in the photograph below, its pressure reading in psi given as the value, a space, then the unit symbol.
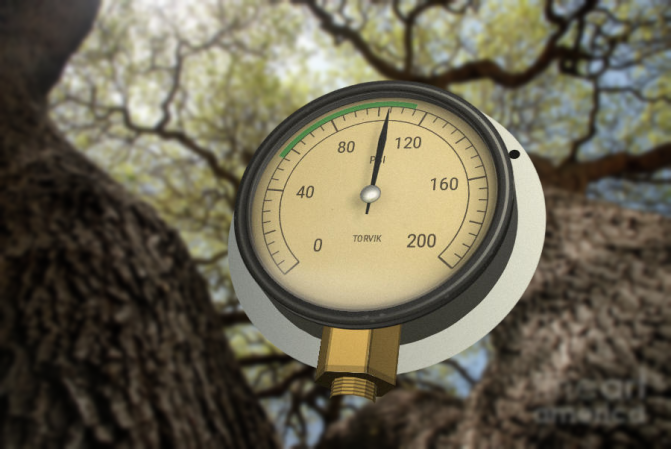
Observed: 105 psi
